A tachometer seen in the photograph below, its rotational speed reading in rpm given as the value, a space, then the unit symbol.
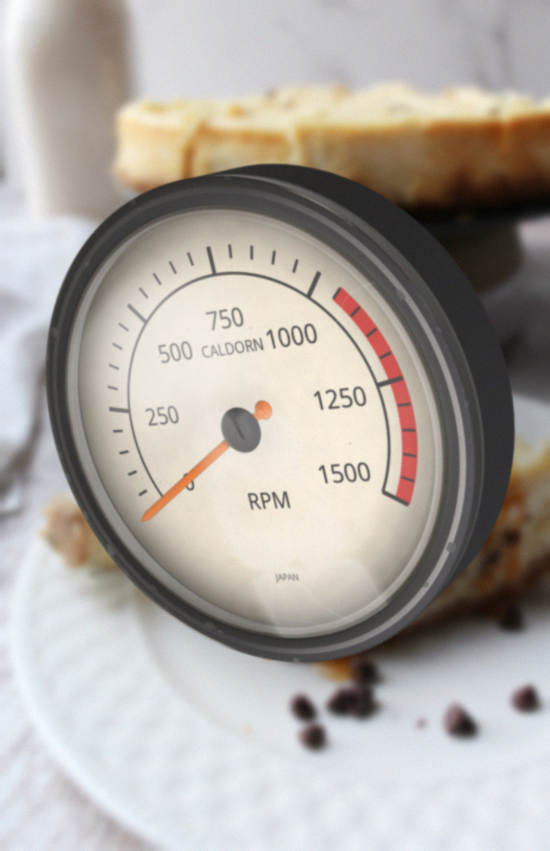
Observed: 0 rpm
